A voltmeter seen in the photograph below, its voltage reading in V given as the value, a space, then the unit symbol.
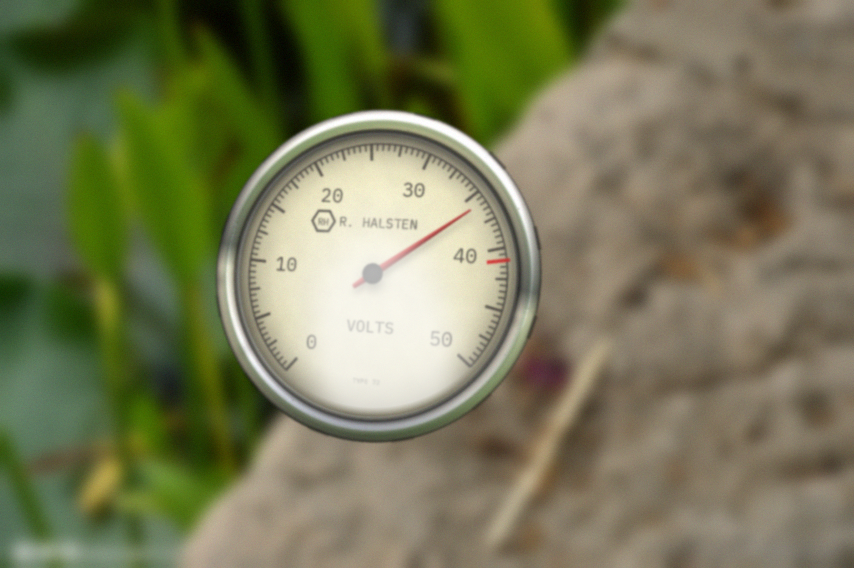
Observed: 36 V
